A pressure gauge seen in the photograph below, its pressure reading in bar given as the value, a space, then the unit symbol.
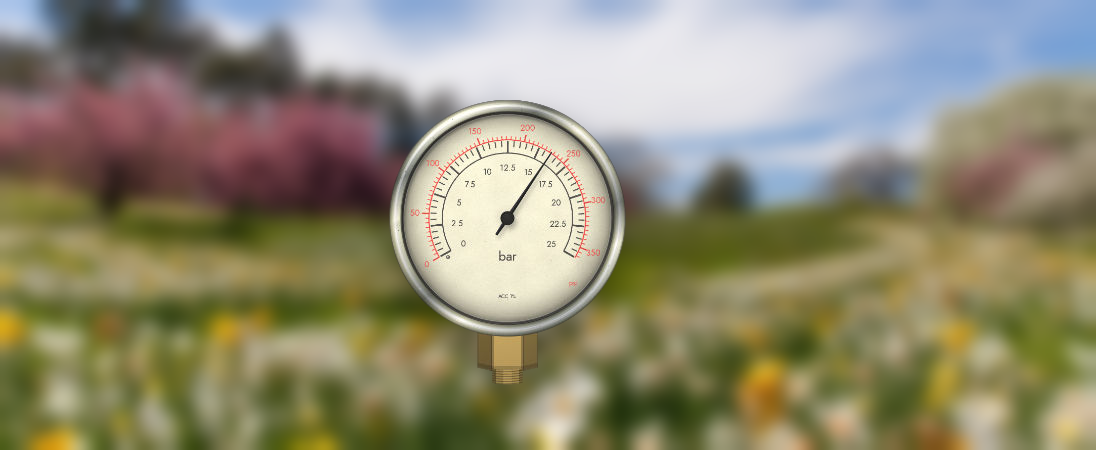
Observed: 16 bar
